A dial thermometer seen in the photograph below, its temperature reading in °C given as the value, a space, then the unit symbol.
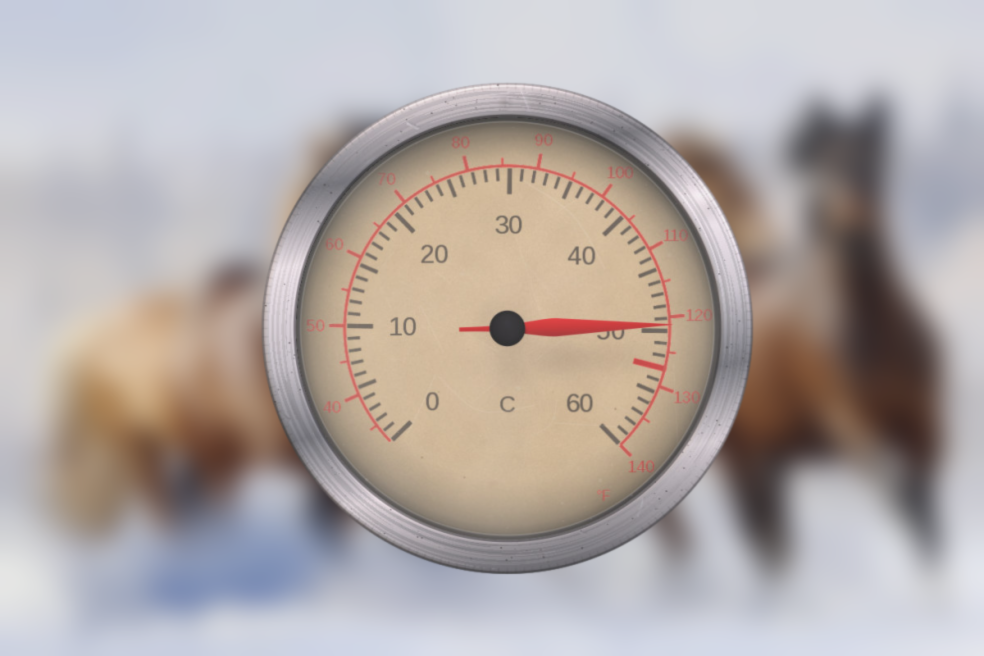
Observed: 49.5 °C
